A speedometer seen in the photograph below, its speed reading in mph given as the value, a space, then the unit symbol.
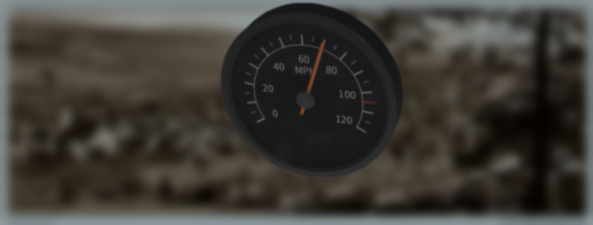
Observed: 70 mph
